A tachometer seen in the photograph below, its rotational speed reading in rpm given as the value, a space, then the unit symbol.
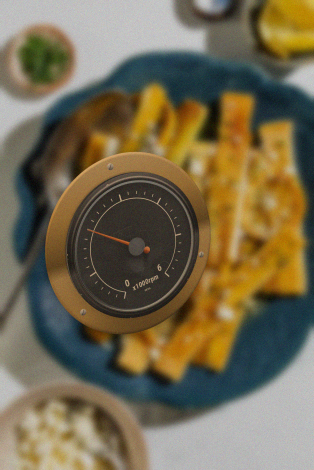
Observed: 2000 rpm
